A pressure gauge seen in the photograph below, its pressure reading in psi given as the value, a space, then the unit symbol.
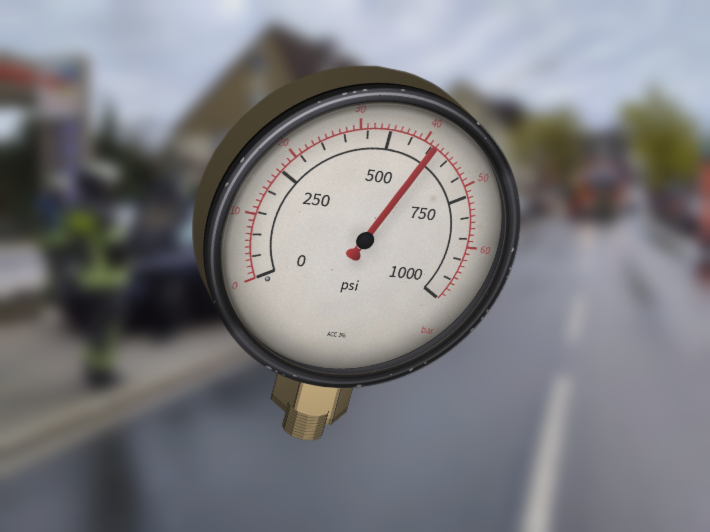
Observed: 600 psi
